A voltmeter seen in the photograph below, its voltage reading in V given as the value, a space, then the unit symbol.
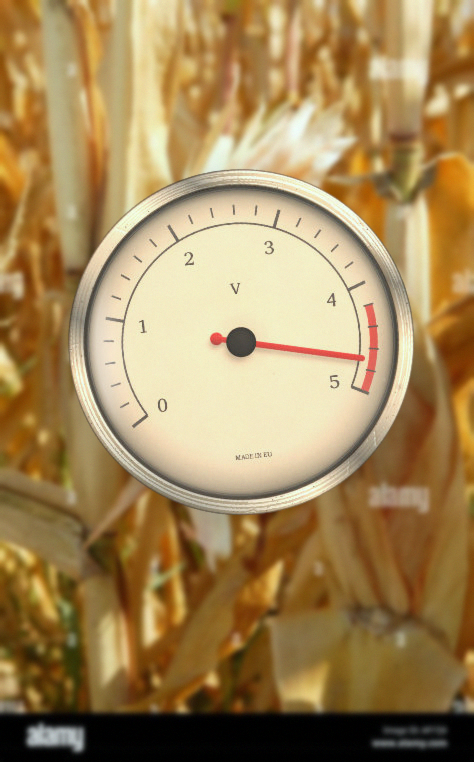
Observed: 4.7 V
